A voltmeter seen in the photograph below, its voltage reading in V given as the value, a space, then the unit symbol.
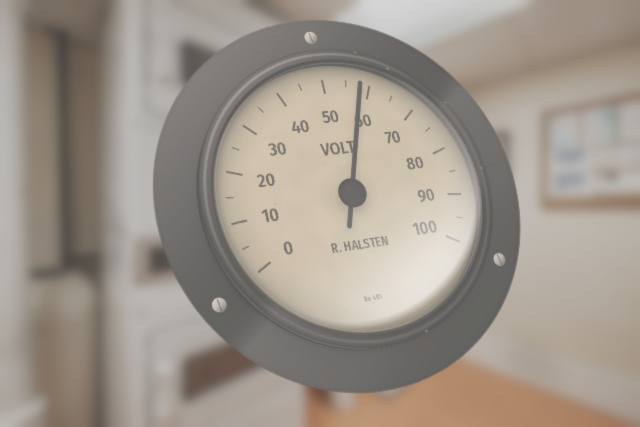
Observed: 57.5 V
